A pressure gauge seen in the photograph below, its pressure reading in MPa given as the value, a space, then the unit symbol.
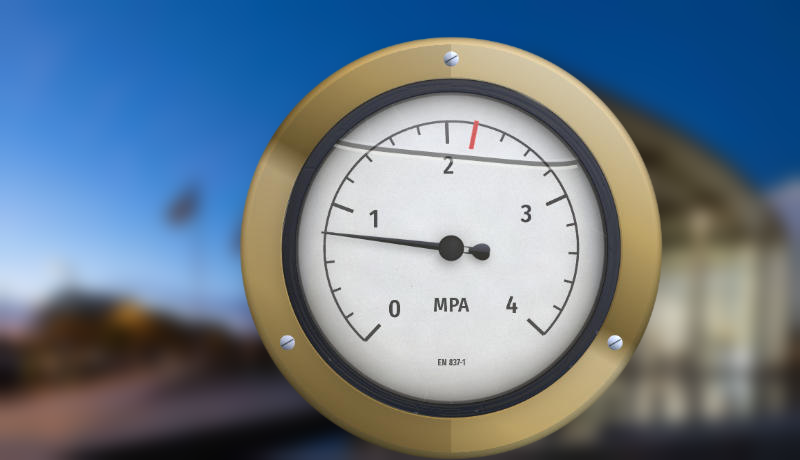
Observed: 0.8 MPa
